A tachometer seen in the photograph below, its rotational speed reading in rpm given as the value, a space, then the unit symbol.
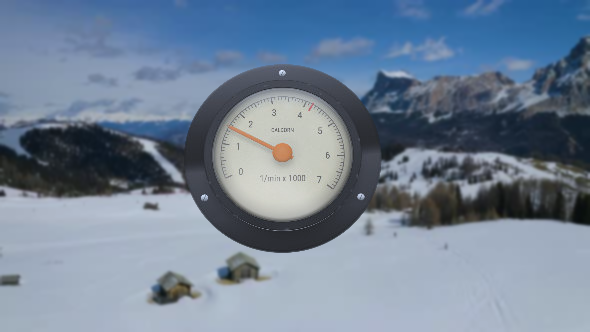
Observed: 1500 rpm
